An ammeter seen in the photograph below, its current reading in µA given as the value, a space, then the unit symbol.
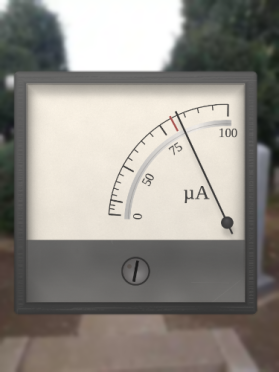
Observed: 82.5 µA
